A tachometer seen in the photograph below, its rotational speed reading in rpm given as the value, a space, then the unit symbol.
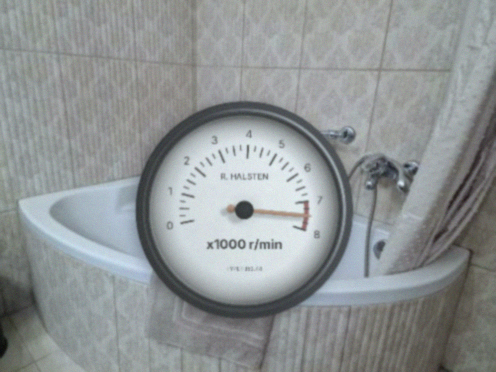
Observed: 7500 rpm
